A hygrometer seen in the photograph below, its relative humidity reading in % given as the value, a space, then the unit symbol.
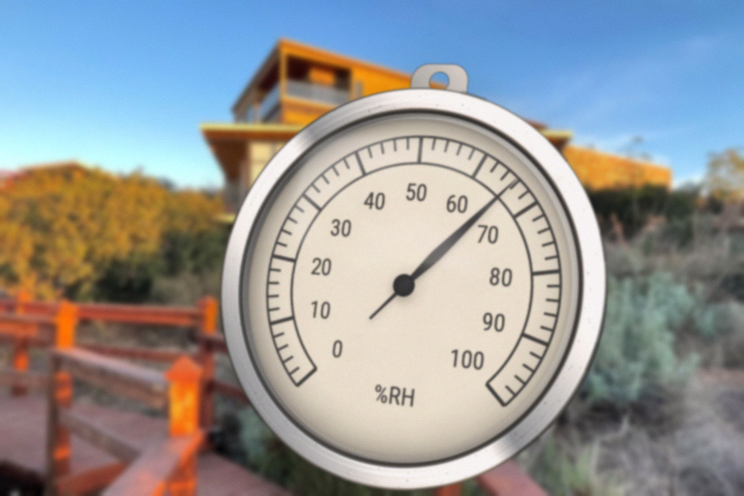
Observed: 66 %
